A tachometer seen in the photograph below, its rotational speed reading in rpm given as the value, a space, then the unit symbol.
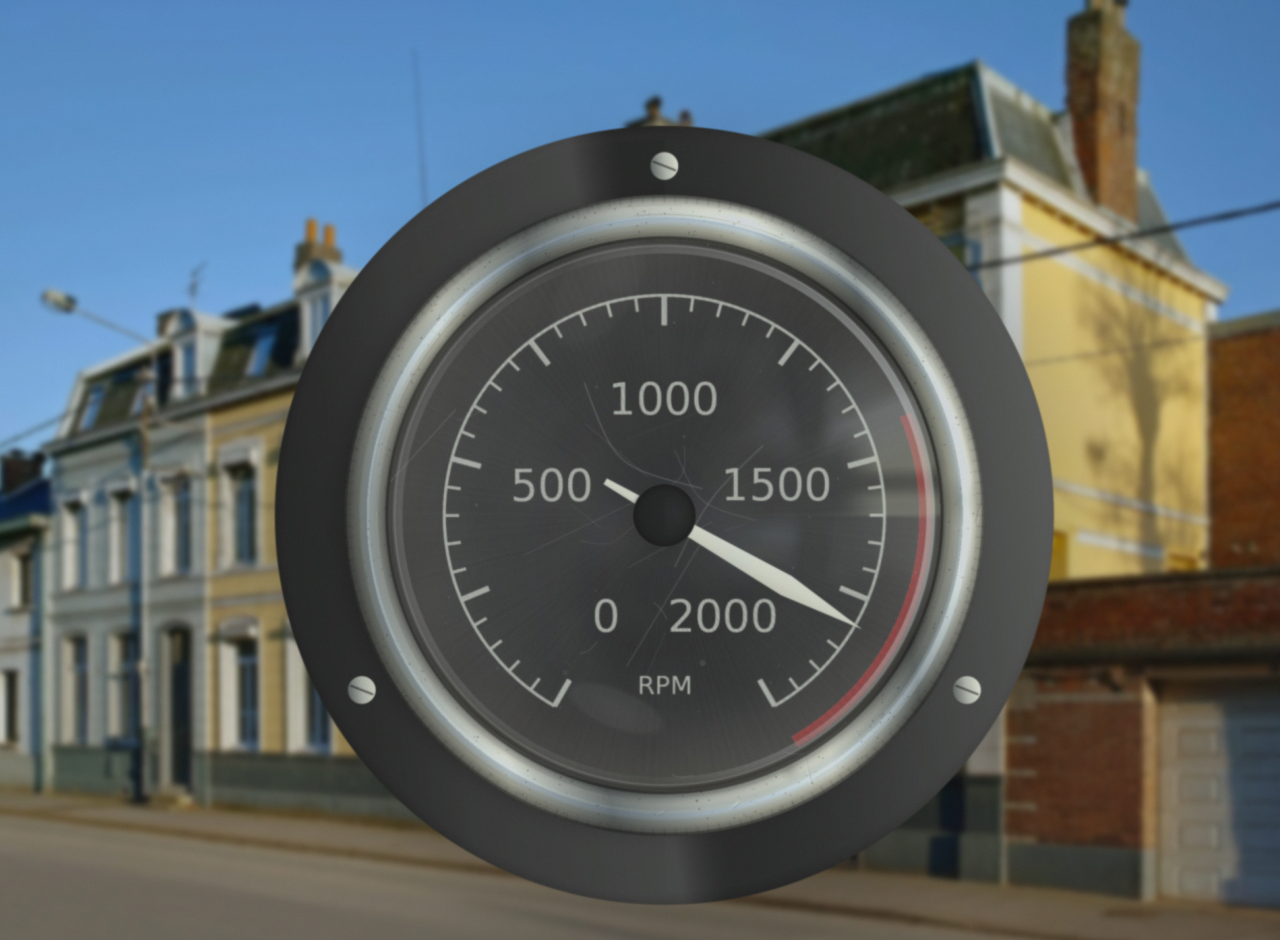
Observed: 1800 rpm
